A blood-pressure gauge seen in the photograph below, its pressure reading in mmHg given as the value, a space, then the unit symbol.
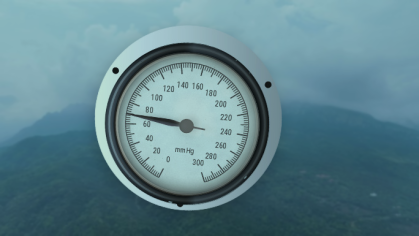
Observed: 70 mmHg
